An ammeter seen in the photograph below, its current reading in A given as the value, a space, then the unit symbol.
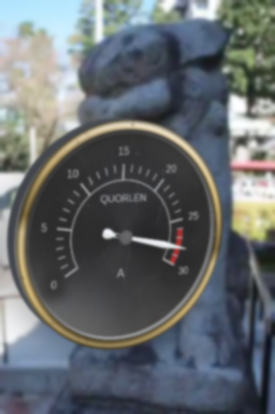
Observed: 28 A
